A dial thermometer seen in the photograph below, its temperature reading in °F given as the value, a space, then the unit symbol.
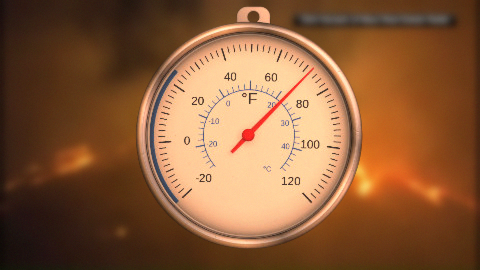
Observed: 72 °F
